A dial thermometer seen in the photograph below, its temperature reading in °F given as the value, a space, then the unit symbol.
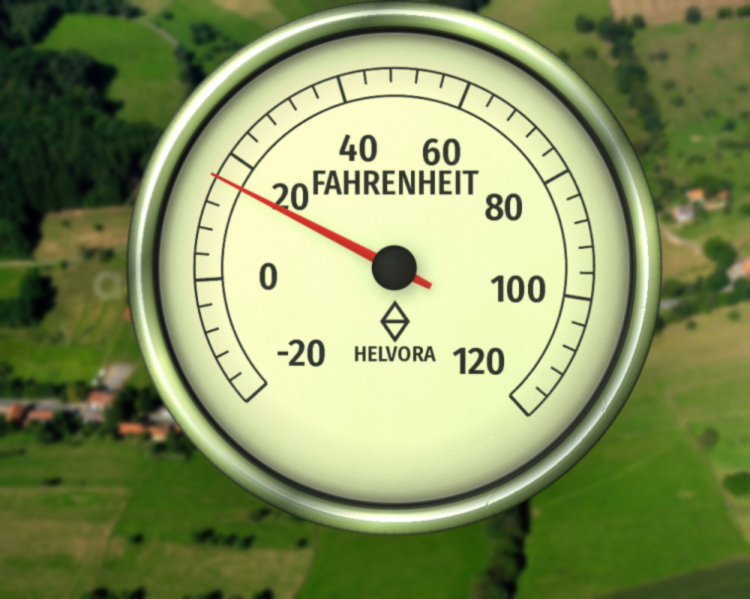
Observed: 16 °F
